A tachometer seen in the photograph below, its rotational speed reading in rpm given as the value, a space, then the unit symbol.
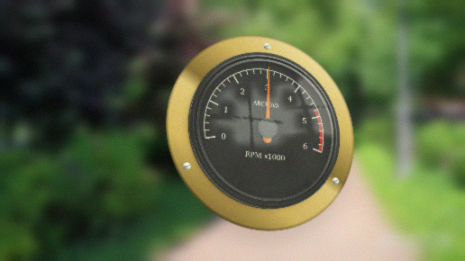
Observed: 3000 rpm
